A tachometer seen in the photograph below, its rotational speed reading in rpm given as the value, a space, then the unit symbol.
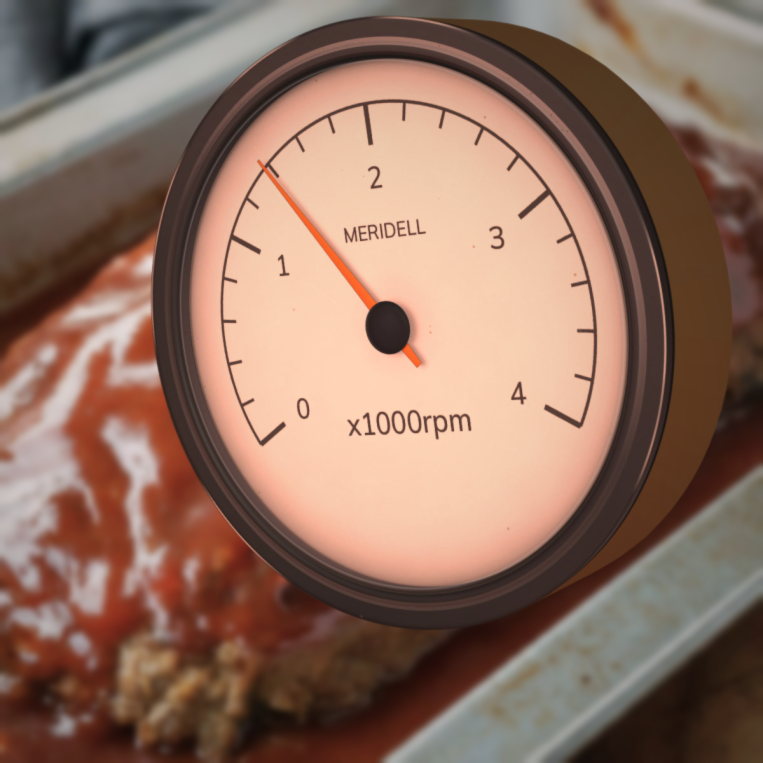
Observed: 1400 rpm
